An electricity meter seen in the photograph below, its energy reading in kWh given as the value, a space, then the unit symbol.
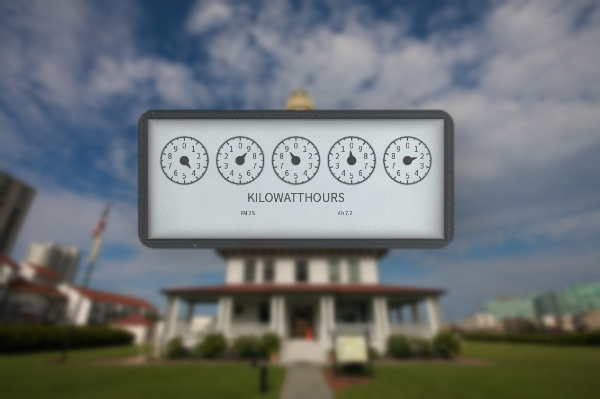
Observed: 38902 kWh
